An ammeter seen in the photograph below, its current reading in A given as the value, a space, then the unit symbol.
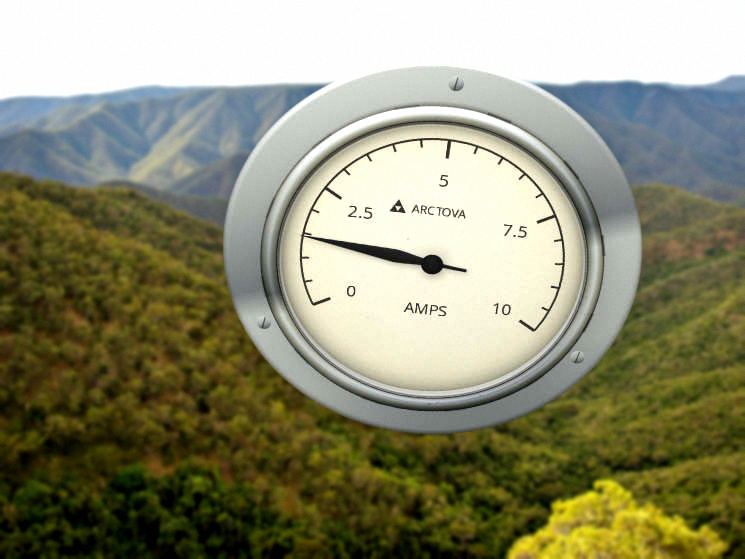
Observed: 1.5 A
